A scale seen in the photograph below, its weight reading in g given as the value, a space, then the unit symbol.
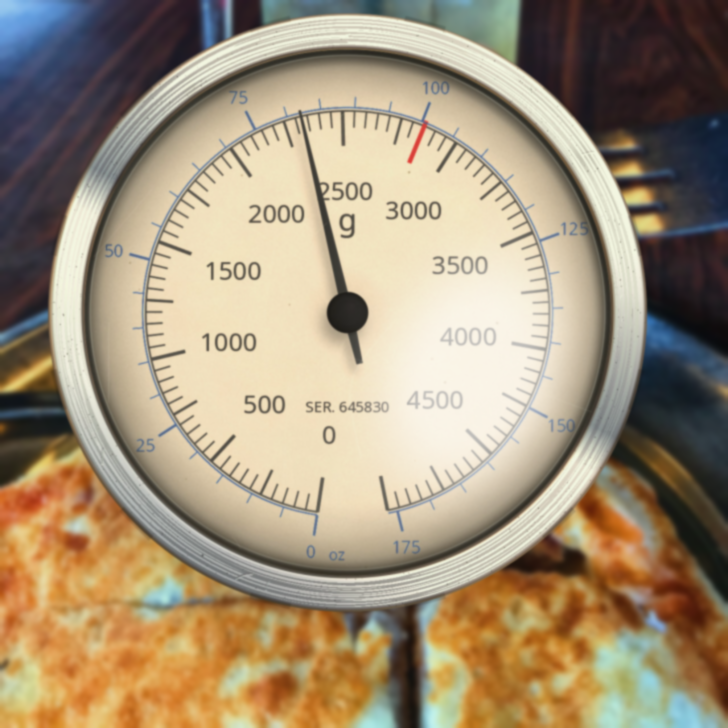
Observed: 2325 g
